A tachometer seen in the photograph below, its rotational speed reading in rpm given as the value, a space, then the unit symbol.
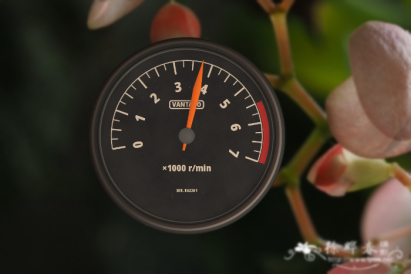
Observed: 3750 rpm
